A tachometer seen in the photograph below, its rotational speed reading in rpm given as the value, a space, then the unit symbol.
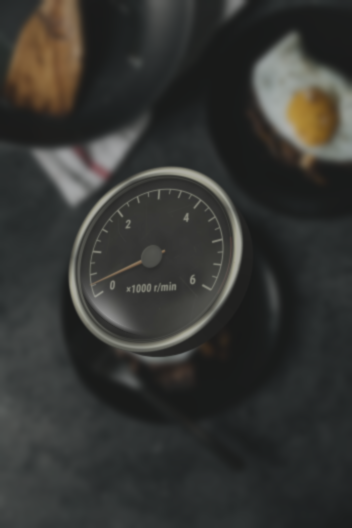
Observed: 250 rpm
